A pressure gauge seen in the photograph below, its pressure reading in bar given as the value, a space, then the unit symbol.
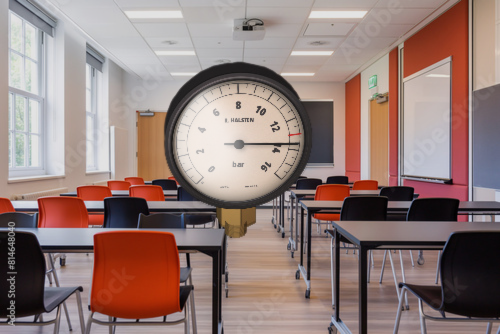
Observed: 13.5 bar
